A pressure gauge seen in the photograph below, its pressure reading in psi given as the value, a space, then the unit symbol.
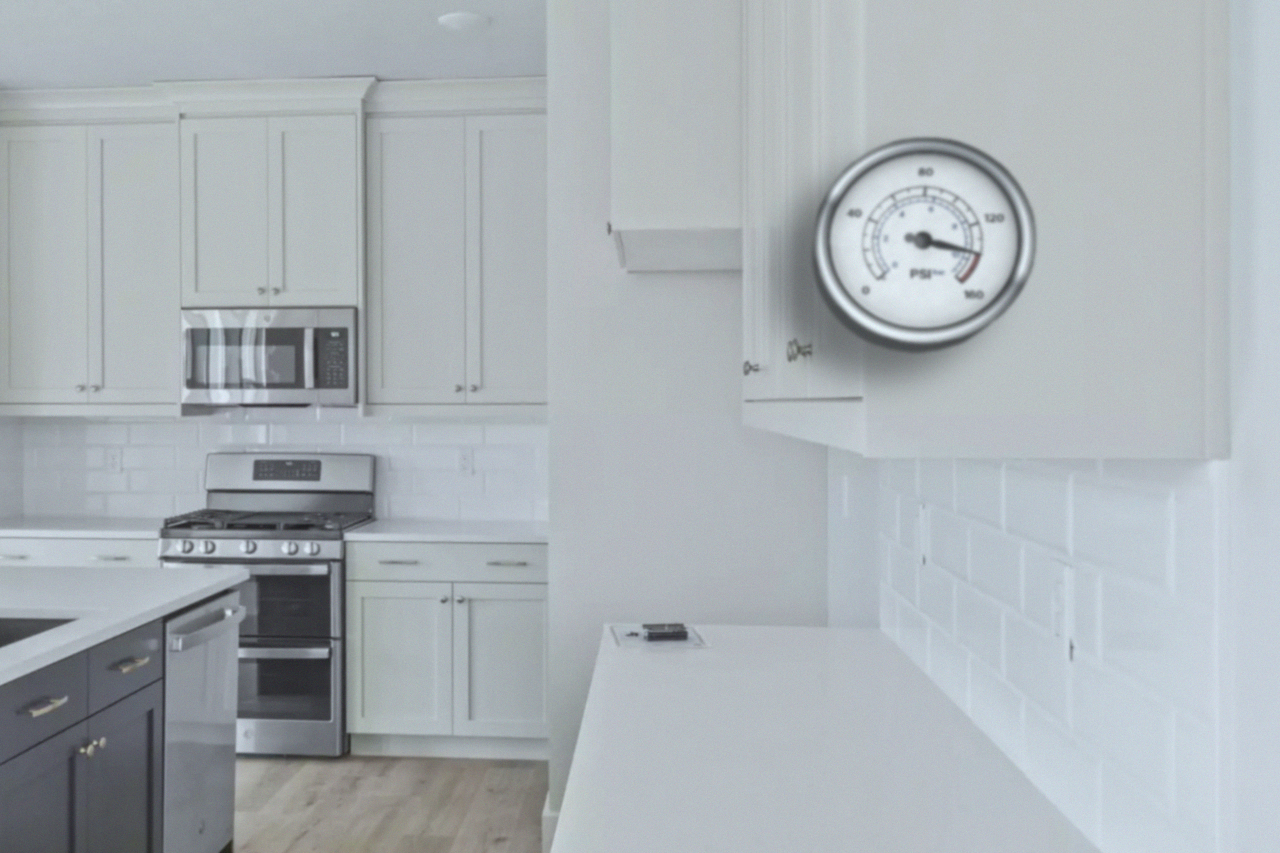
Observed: 140 psi
